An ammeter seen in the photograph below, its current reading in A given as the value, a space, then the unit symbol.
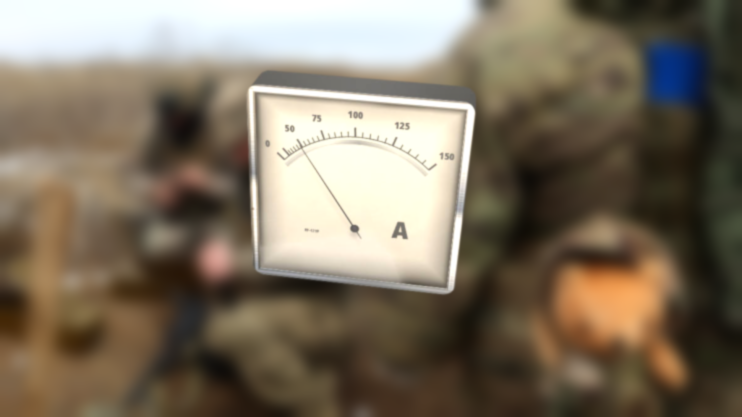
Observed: 50 A
